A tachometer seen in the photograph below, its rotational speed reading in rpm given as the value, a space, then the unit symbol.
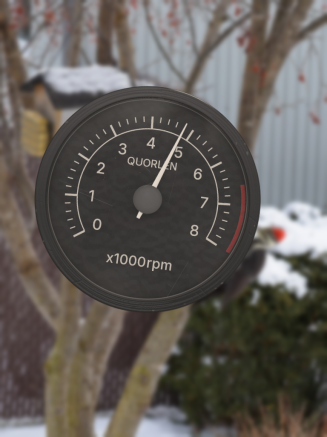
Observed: 4800 rpm
